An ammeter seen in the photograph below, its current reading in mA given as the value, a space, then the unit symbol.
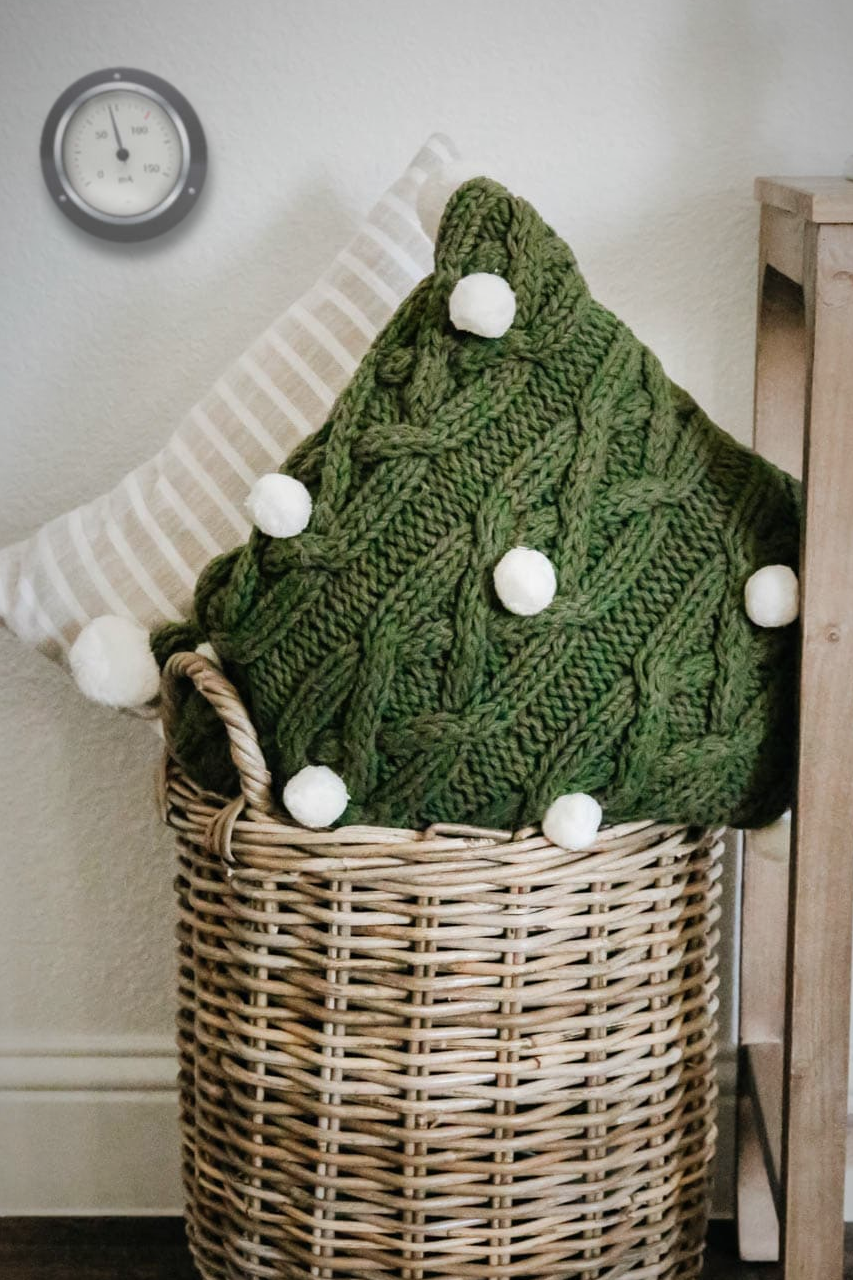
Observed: 70 mA
